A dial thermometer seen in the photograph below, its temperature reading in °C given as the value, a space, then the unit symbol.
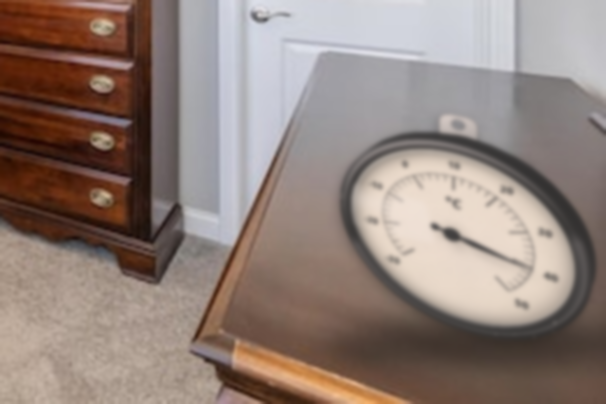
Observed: 40 °C
